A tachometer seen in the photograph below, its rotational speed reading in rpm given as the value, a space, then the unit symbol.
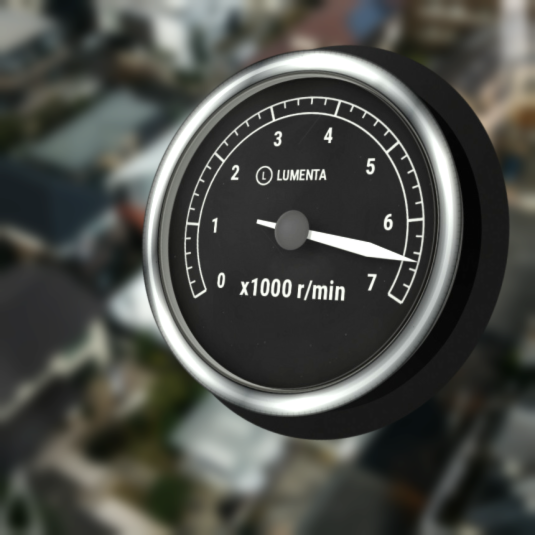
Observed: 6500 rpm
